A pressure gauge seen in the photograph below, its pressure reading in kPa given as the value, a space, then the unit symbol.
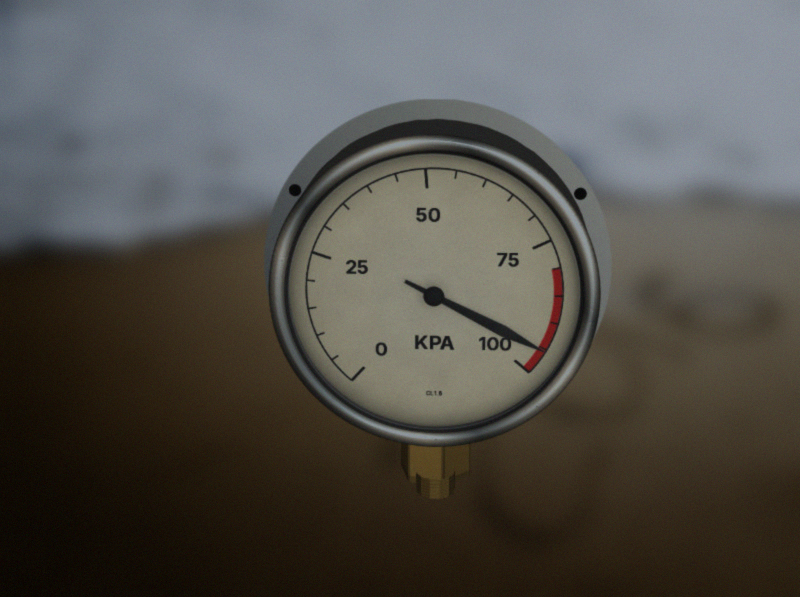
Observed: 95 kPa
